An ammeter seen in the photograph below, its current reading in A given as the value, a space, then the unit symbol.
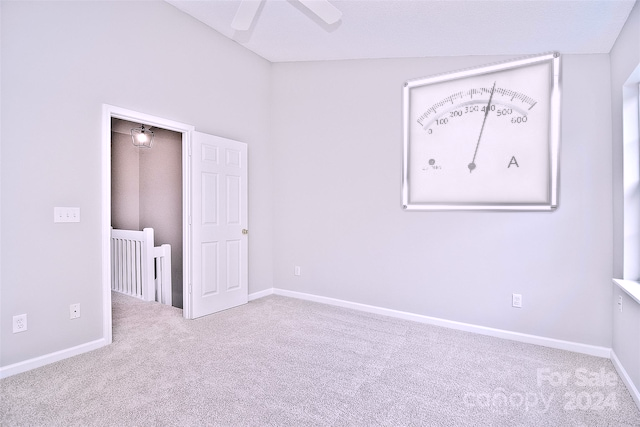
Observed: 400 A
